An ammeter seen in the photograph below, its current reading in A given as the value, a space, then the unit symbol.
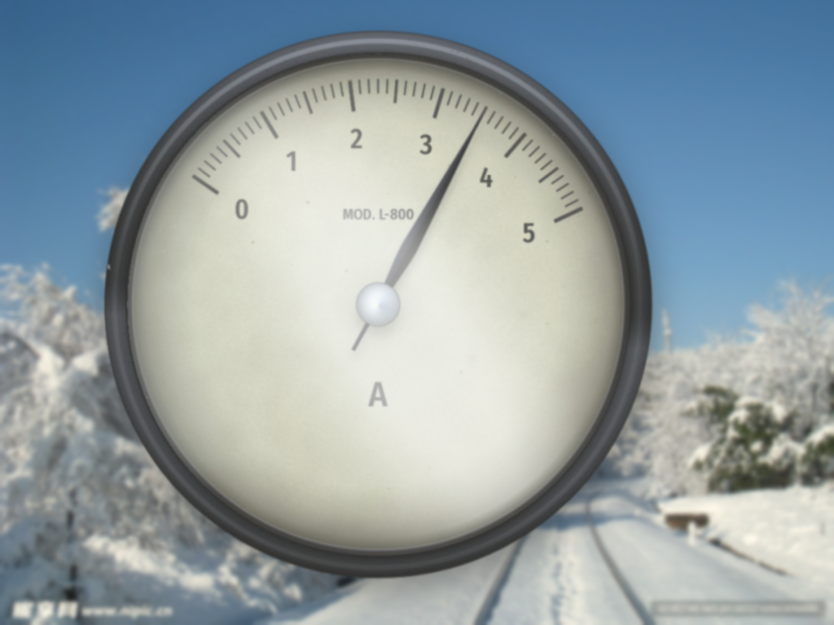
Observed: 3.5 A
